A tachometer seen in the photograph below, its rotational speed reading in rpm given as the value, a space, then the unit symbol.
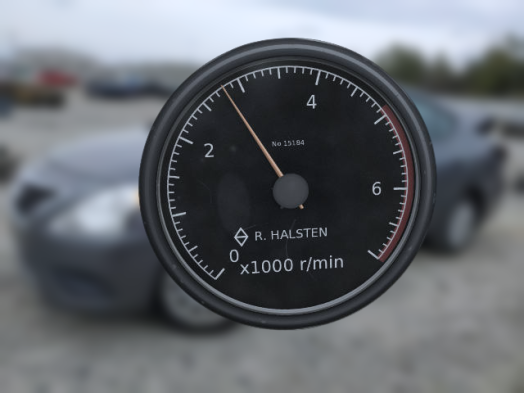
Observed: 2800 rpm
